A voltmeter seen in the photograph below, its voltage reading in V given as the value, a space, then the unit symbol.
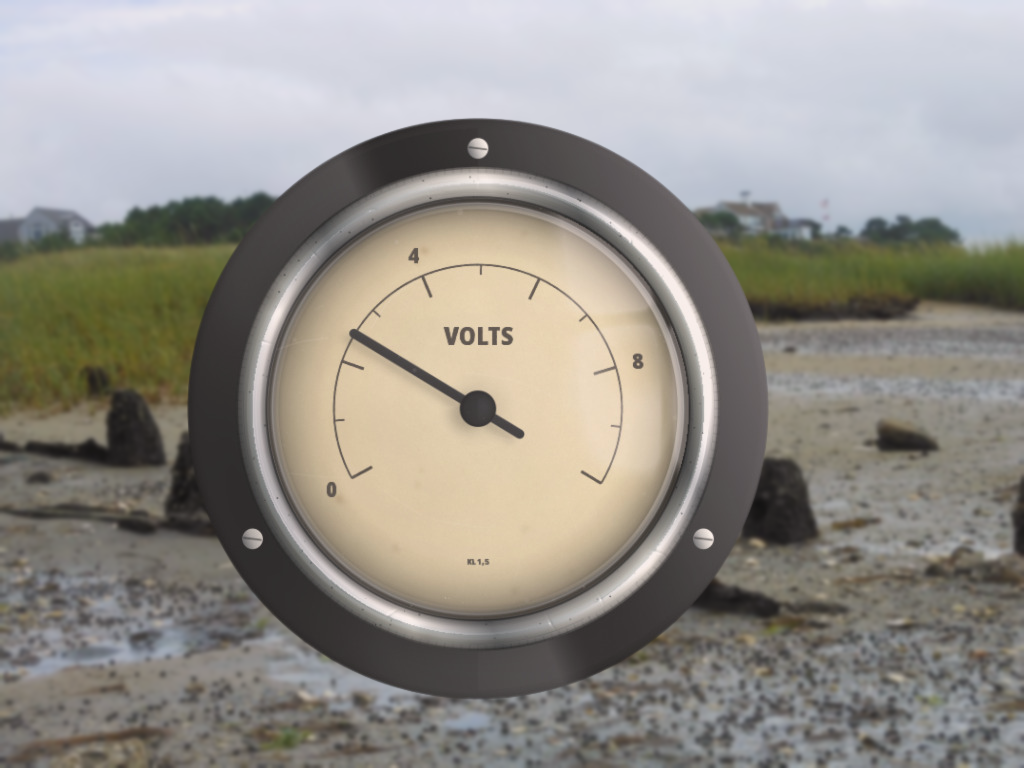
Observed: 2.5 V
